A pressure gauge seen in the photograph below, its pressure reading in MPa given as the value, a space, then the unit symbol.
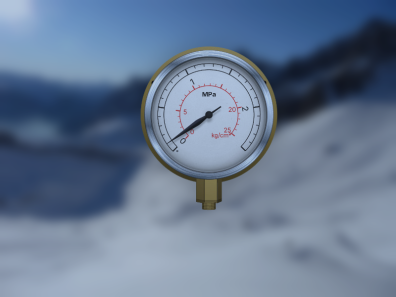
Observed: 0.1 MPa
